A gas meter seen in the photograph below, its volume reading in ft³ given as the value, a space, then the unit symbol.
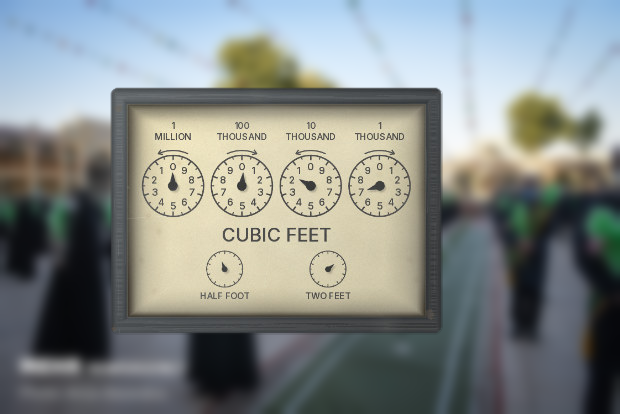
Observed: 1700 ft³
